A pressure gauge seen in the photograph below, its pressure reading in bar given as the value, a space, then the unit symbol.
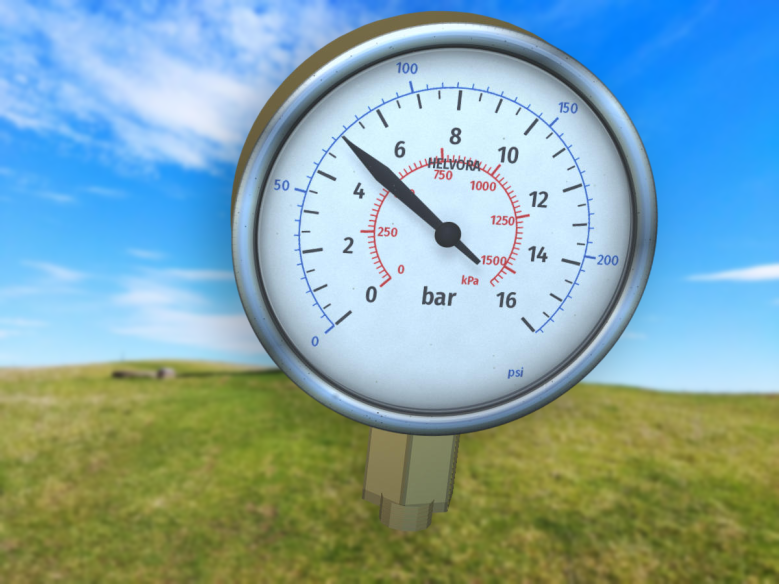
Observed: 5 bar
